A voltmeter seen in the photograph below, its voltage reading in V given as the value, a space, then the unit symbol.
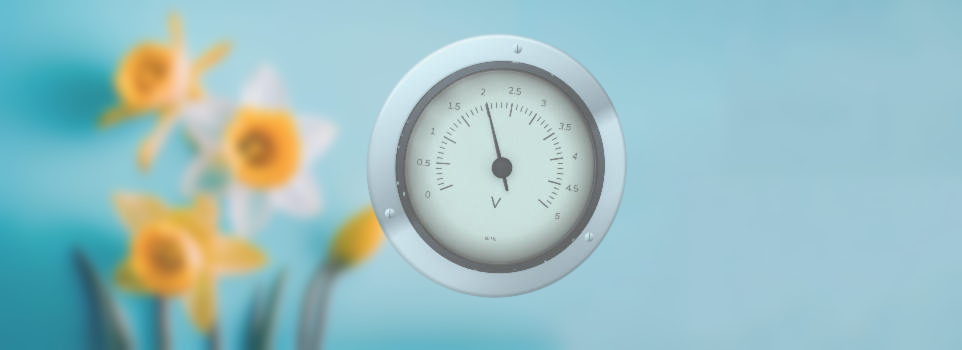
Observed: 2 V
